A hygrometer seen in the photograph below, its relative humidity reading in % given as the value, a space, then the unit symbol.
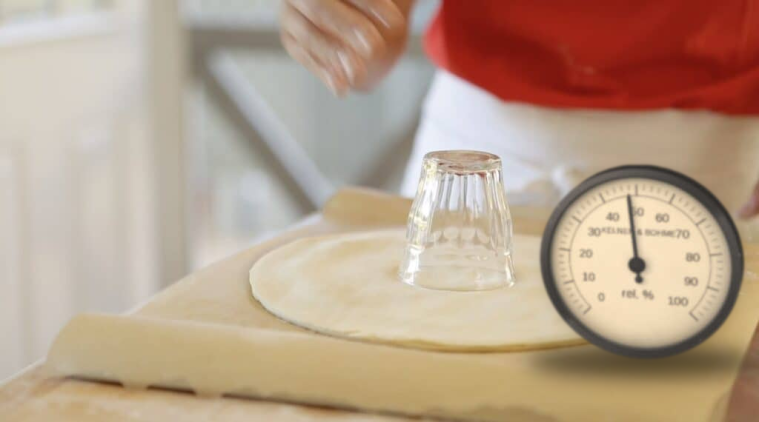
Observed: 48 %
